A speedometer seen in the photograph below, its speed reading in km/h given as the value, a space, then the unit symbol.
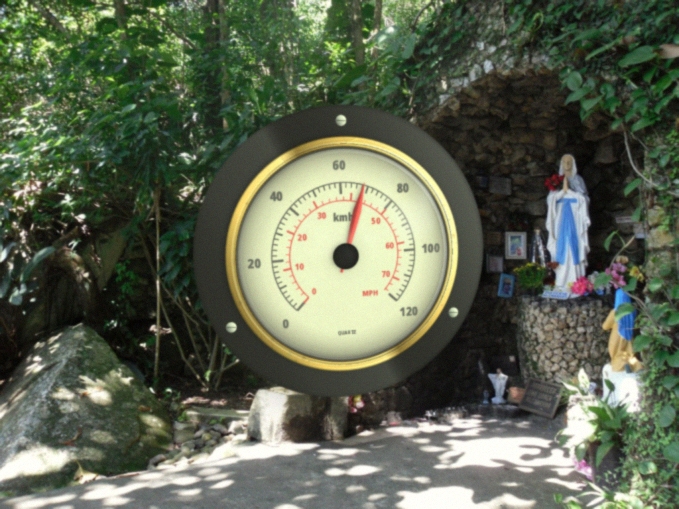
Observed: 68 km/h
